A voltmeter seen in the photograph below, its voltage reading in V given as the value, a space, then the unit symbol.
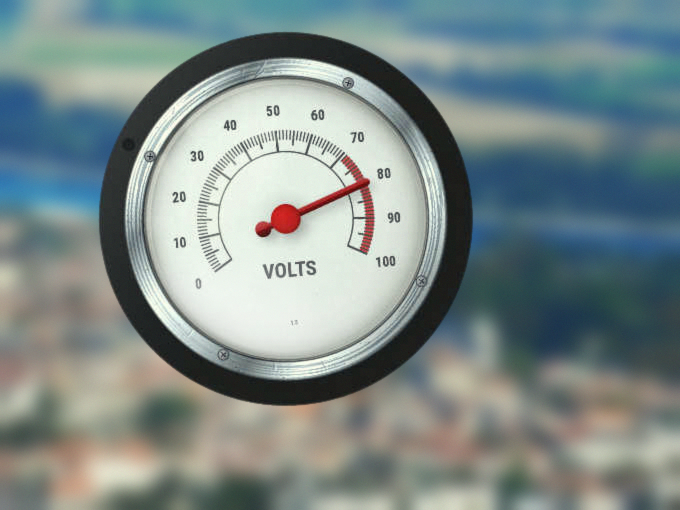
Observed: 80 V
